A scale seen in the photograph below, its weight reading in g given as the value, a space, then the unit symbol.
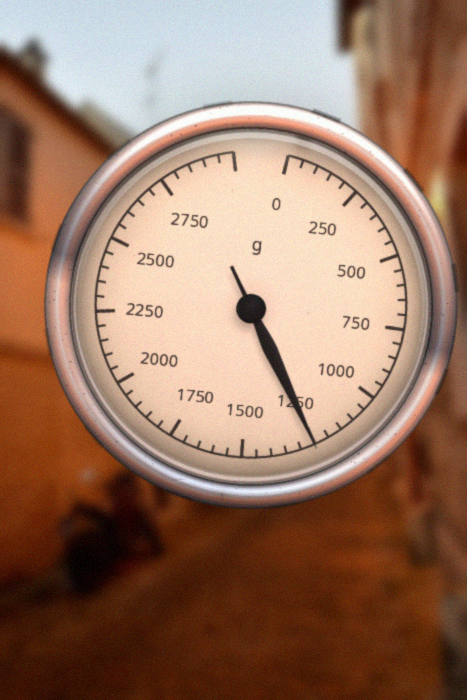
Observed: 1250 g
